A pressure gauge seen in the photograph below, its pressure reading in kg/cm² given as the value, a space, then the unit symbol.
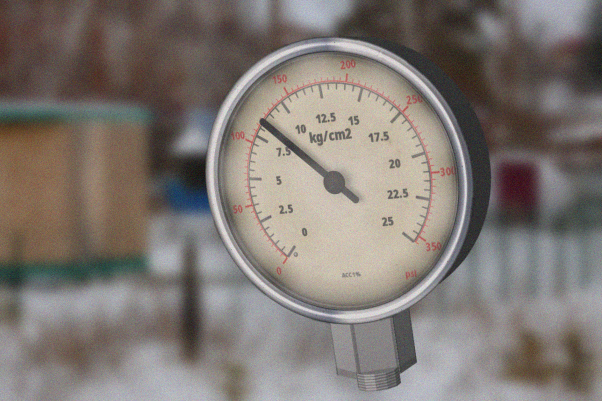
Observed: 8.5 kg/cm²
